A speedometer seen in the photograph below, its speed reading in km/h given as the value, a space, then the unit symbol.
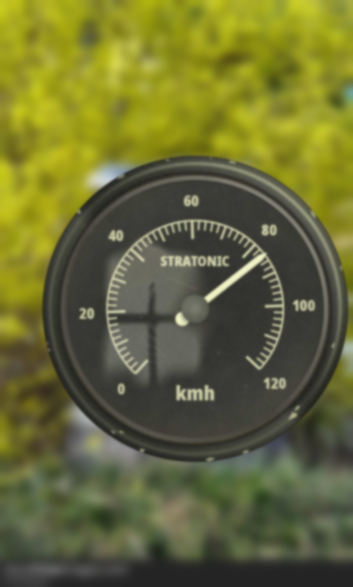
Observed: 84 km/h
